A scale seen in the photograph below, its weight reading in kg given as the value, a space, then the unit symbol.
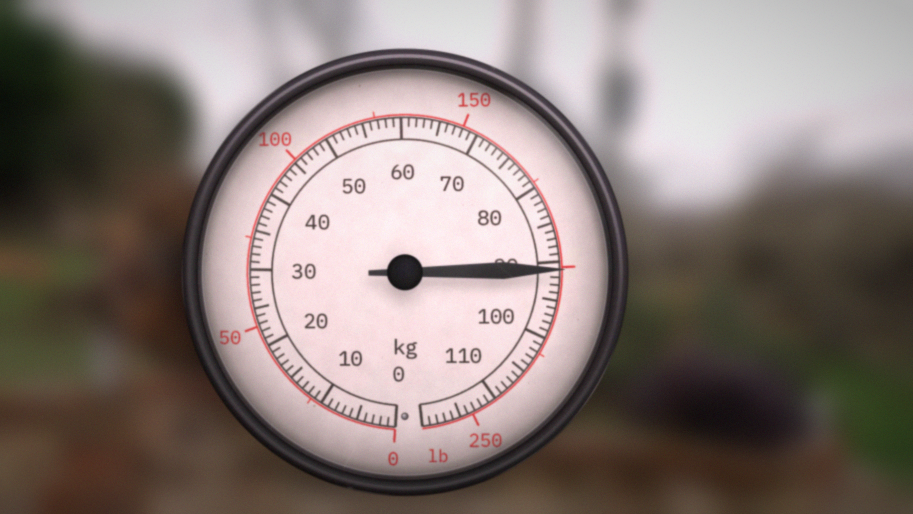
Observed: 91 kg
